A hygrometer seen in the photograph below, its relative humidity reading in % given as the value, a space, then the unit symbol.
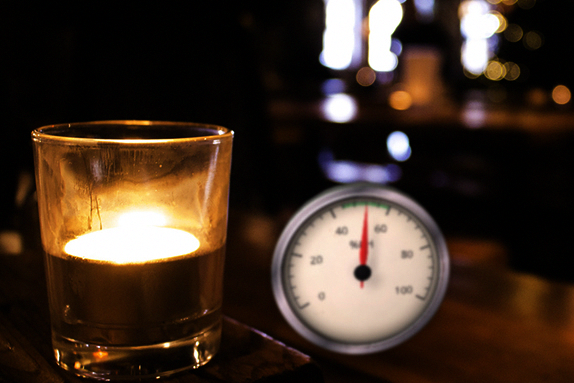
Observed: 52 %
